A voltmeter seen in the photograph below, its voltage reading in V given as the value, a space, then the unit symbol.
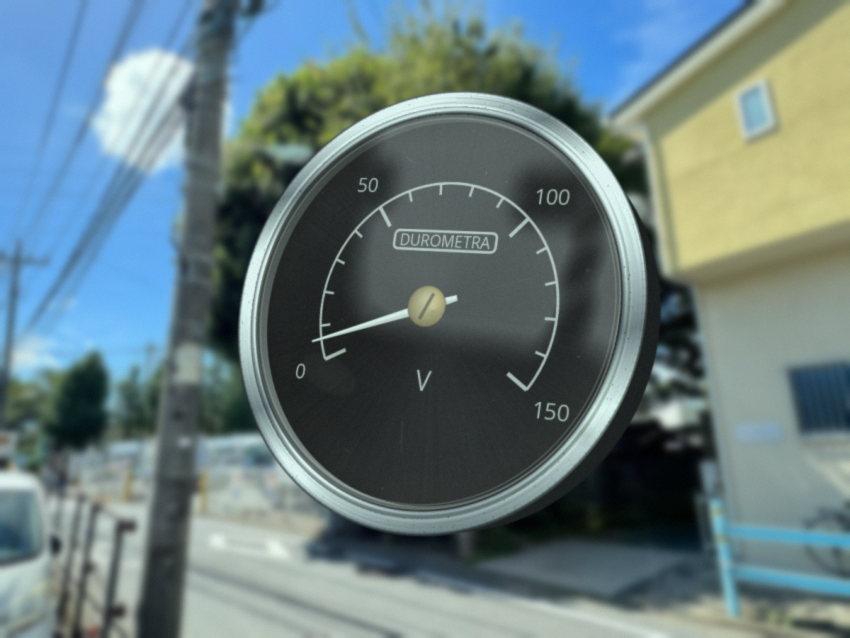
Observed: 5 V
